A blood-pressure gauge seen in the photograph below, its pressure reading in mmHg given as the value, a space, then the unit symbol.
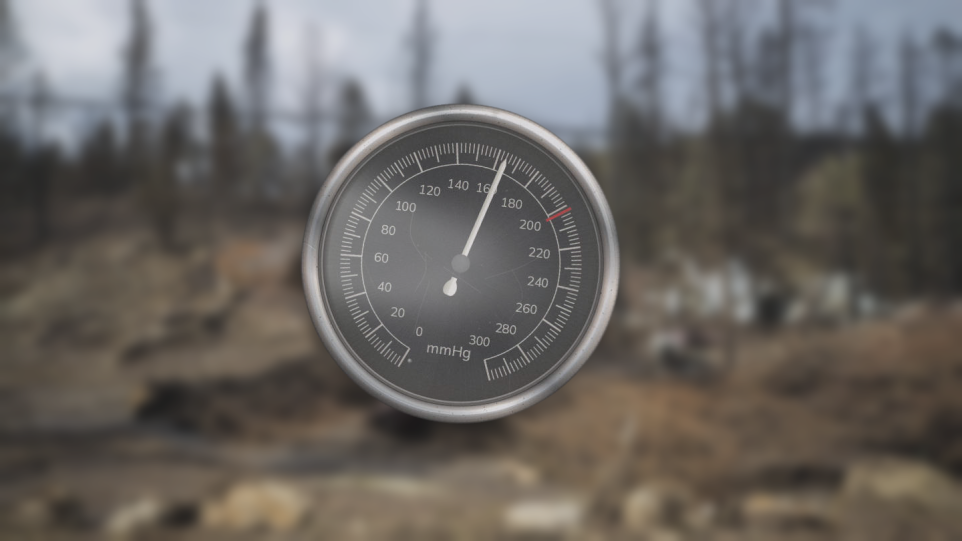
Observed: 164 mmHg
